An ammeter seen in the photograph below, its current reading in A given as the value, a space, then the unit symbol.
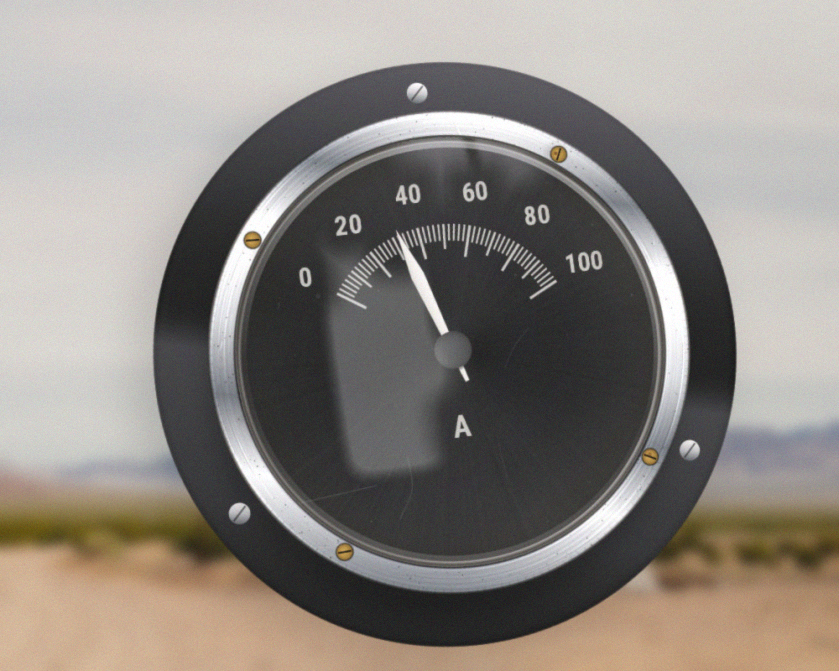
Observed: 32 A
